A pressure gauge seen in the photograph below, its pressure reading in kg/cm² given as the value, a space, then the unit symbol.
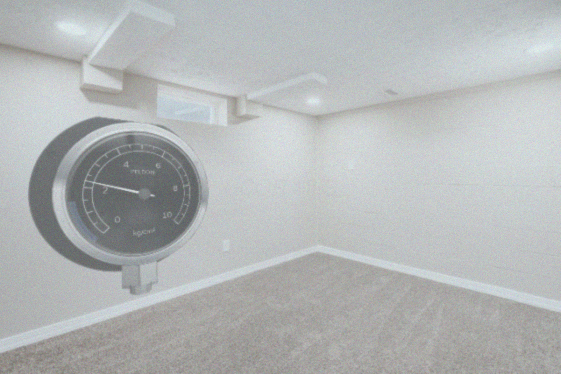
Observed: 2.25 kg/cm²
